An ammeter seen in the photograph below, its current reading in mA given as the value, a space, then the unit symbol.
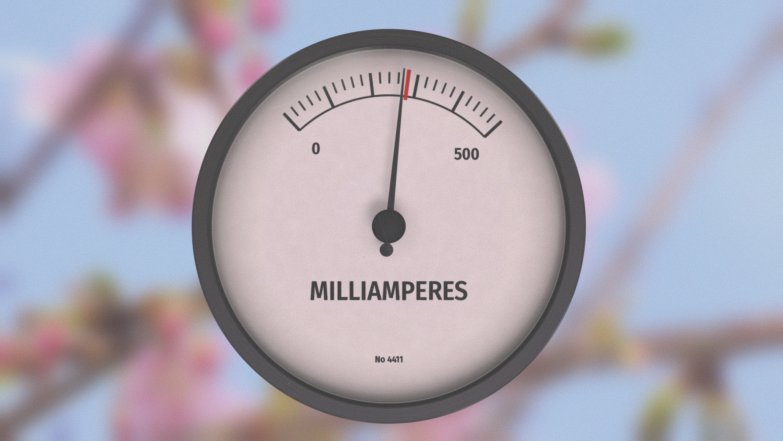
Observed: 270 mA
